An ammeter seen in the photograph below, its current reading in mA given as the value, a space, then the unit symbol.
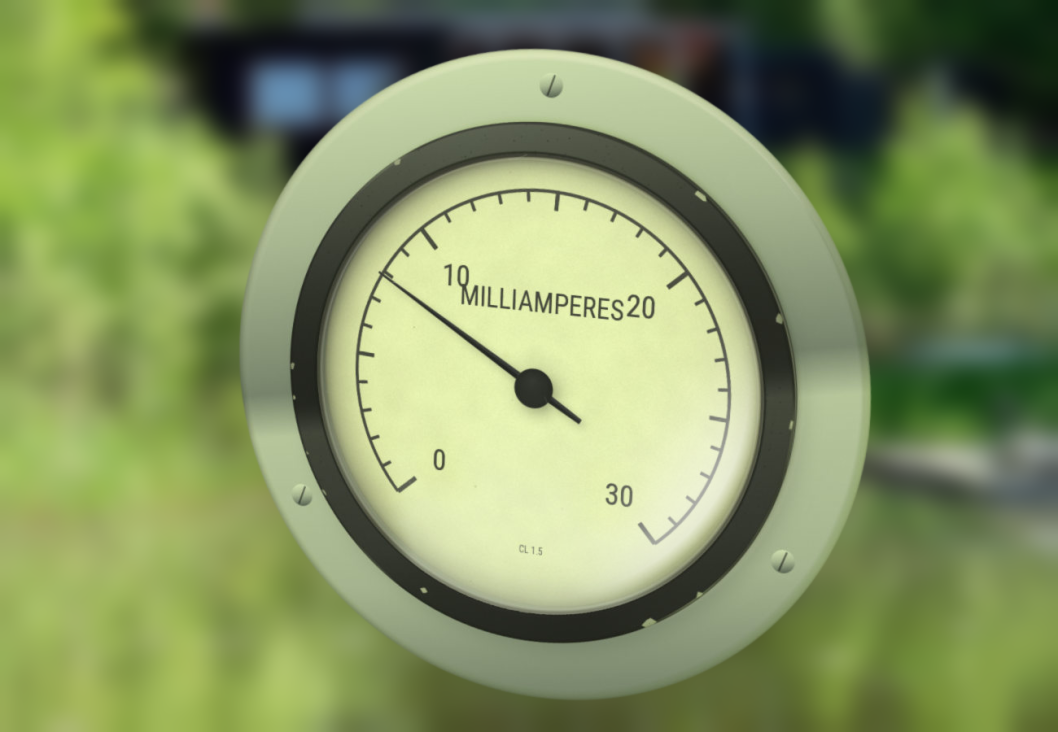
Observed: 8 mA
